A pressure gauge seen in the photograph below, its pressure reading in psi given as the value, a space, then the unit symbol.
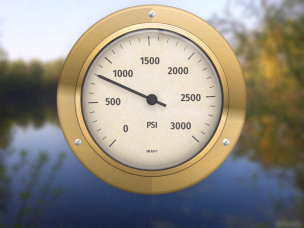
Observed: 800 psi
